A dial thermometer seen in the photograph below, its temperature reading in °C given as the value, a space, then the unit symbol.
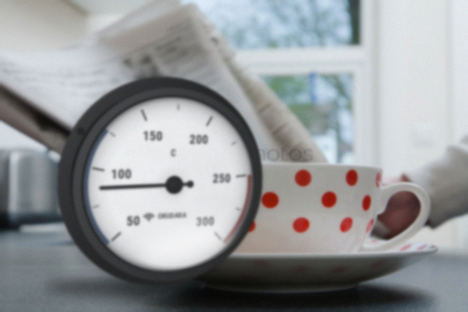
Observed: 87.5 °C
